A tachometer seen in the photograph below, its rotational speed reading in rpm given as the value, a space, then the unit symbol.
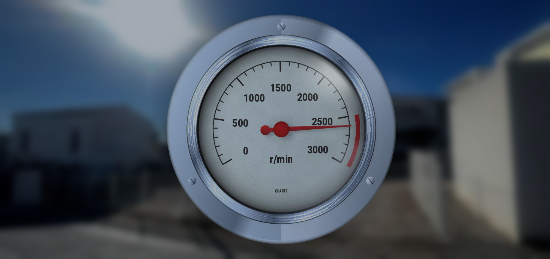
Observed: 2600 rpm
